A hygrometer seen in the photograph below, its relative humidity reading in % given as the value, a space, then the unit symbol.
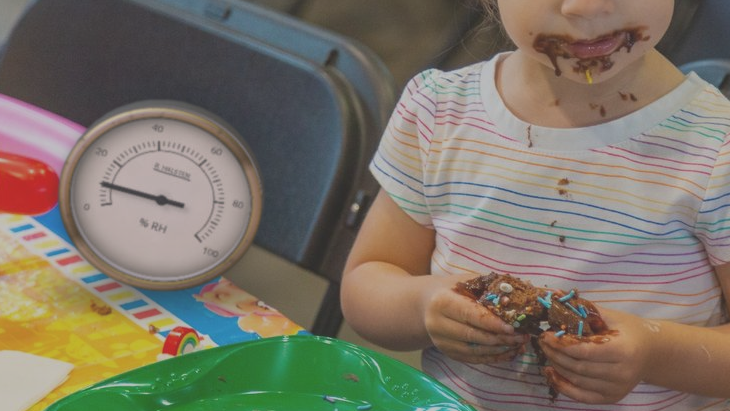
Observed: 10 %
